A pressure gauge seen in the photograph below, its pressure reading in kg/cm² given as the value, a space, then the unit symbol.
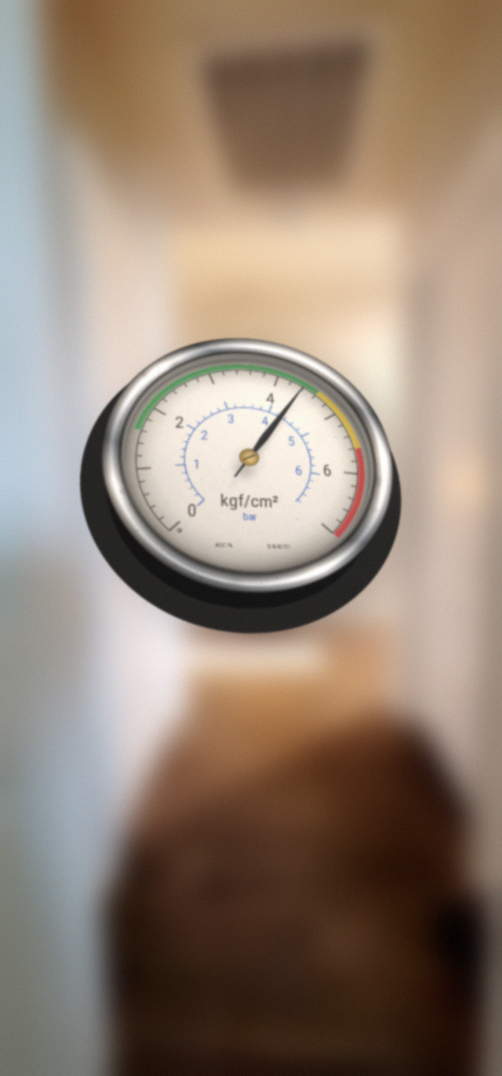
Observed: 4.4 kg/cm²
